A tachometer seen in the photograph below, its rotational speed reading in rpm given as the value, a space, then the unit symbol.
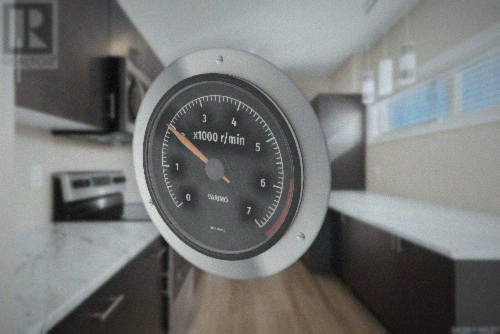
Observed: 2000 rpm
